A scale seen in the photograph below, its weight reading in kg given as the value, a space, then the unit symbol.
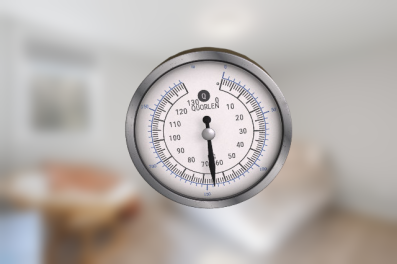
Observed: 65 kg
